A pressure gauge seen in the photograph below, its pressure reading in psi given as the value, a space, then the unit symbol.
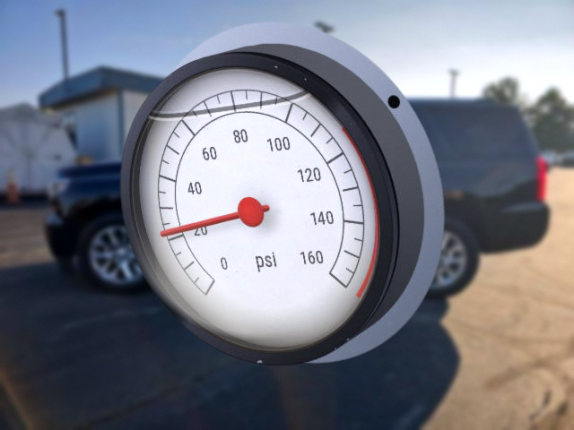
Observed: 22.5 psi
